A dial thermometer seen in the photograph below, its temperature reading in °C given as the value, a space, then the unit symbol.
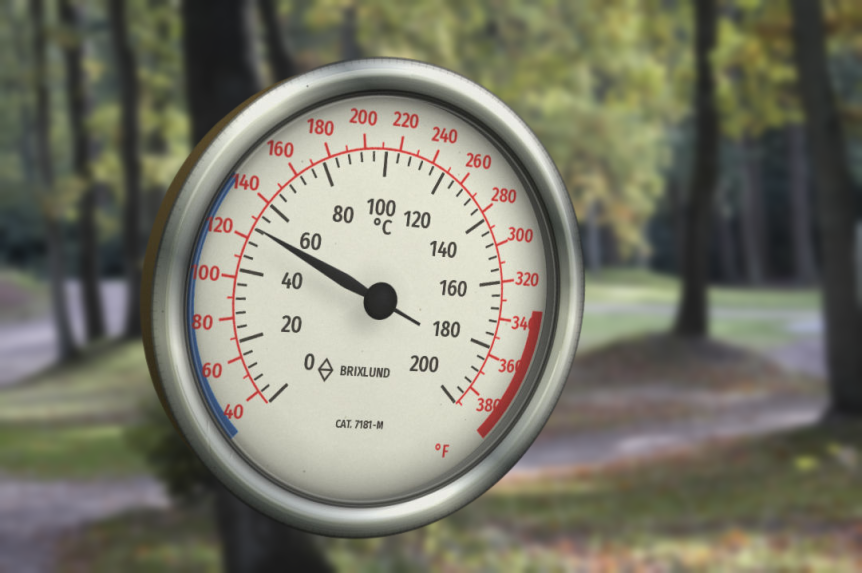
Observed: 52 °C
